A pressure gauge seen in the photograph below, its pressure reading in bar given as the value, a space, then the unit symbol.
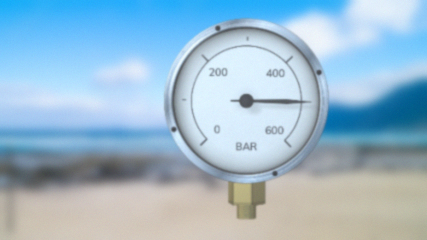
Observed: 500 bar
